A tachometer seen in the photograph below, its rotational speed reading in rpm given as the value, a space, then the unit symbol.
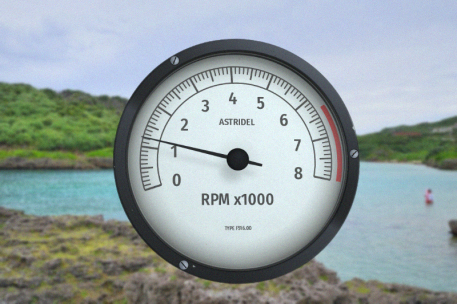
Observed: 1200 rpm
